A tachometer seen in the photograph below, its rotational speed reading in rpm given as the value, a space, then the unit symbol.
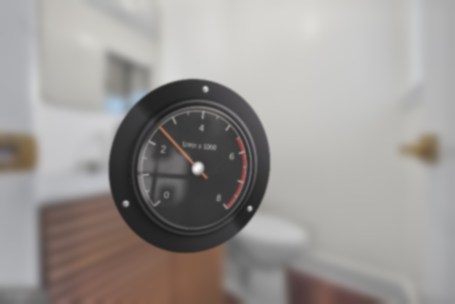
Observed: 2500 rpm
